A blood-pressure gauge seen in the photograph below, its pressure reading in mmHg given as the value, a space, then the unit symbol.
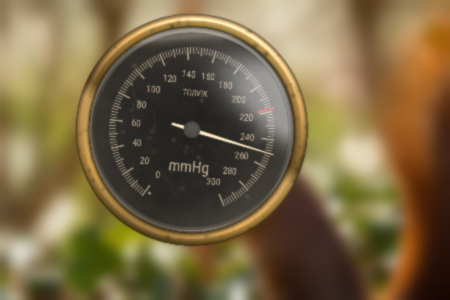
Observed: 250 mmHg
